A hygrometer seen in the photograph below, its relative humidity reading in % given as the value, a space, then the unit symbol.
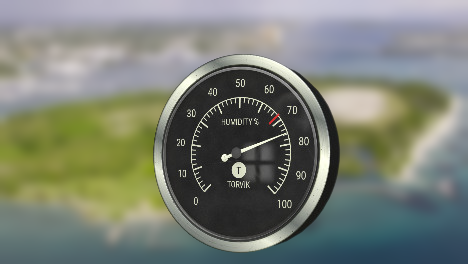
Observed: 76 %
